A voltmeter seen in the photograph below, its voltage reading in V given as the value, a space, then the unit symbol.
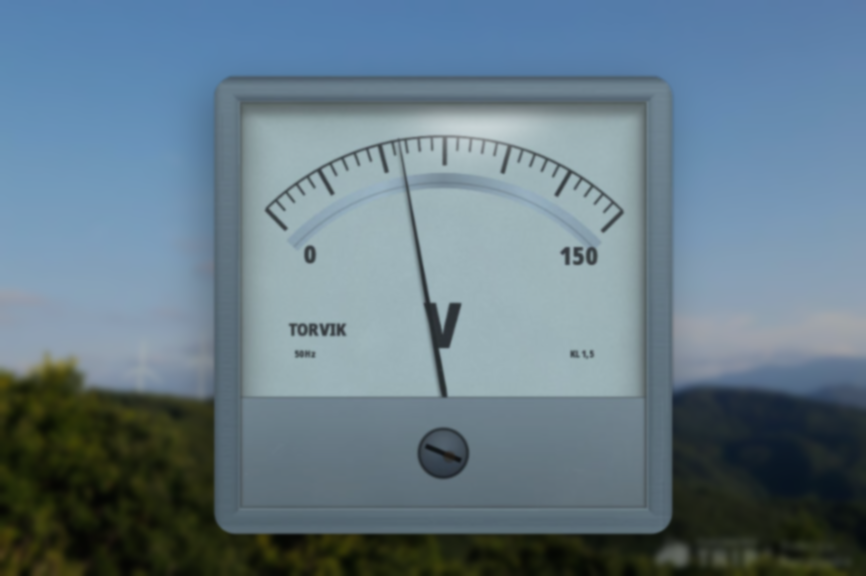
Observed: 57.5 V
